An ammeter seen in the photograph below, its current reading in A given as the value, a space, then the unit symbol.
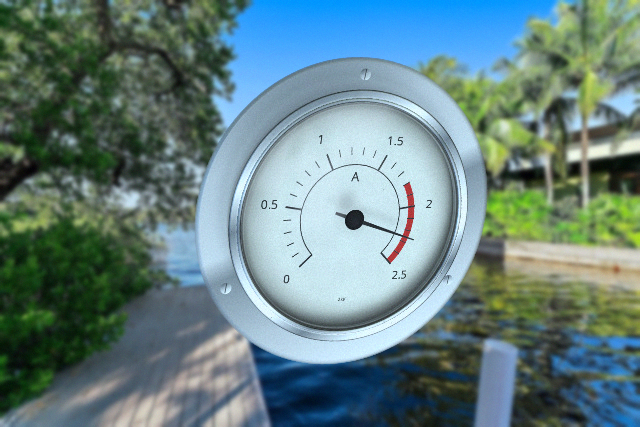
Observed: 2.25 A
